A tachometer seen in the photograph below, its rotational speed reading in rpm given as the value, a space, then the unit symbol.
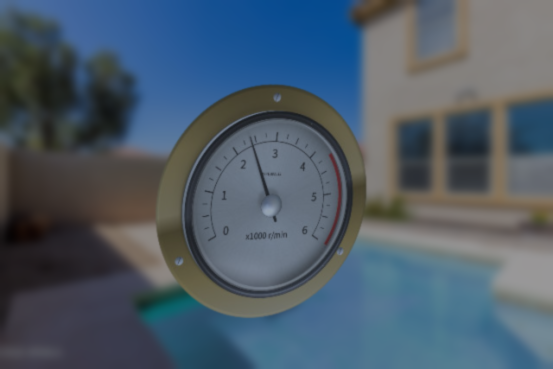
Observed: 2375 rpm
